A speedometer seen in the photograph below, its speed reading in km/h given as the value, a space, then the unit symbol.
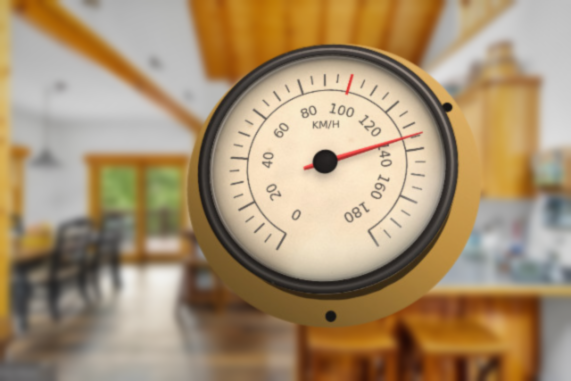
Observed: 135 km/h
